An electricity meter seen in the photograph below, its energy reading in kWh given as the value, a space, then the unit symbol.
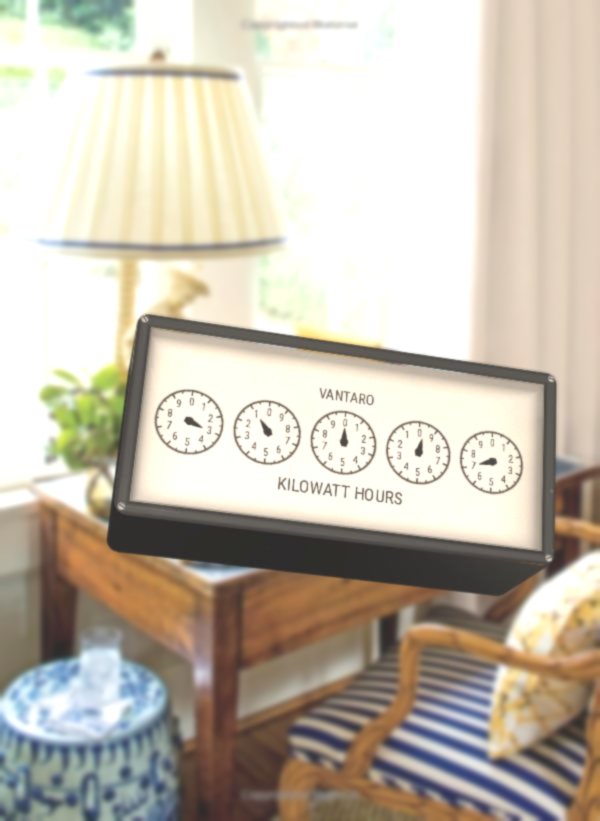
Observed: 30997 kWh
